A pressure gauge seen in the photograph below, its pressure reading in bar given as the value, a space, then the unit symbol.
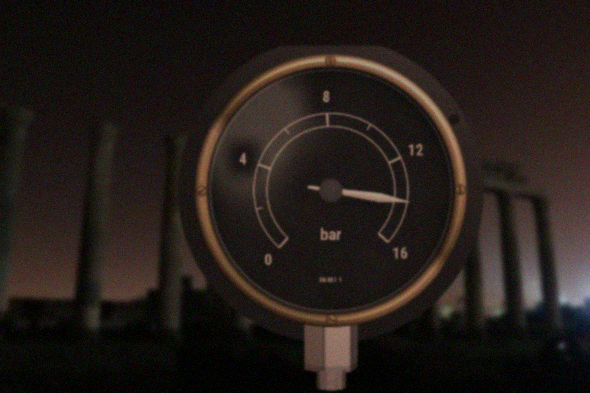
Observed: 14 bar
